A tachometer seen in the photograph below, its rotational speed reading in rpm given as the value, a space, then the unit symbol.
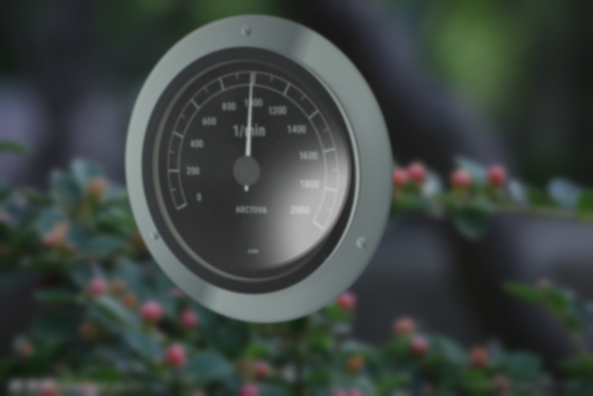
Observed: 1000 rpm
